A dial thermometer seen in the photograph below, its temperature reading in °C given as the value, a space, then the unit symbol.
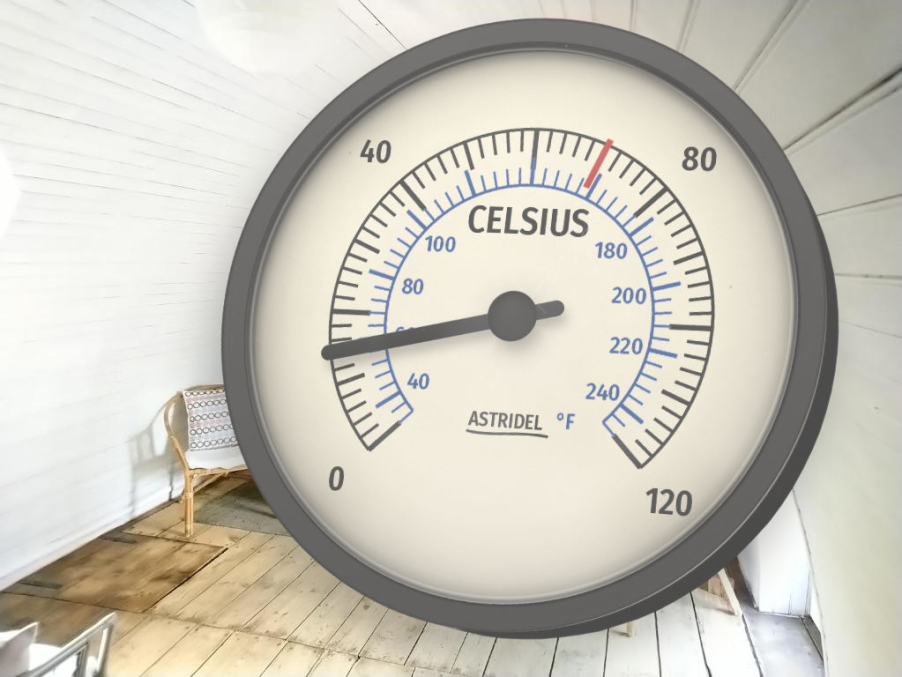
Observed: 14 °C
